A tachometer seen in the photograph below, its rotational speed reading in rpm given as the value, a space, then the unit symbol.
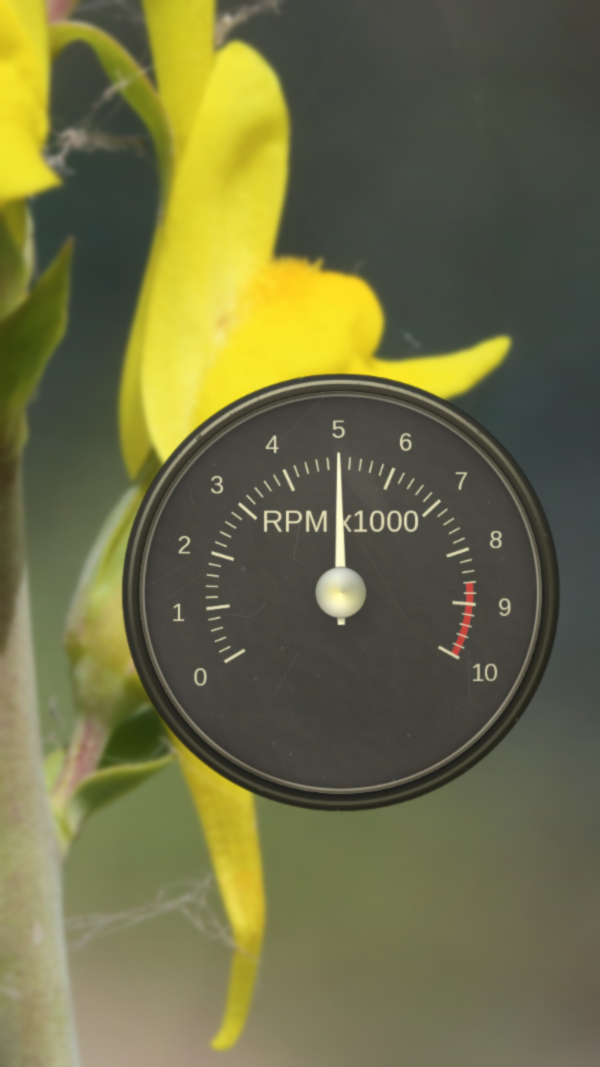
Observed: 5000 rpm
